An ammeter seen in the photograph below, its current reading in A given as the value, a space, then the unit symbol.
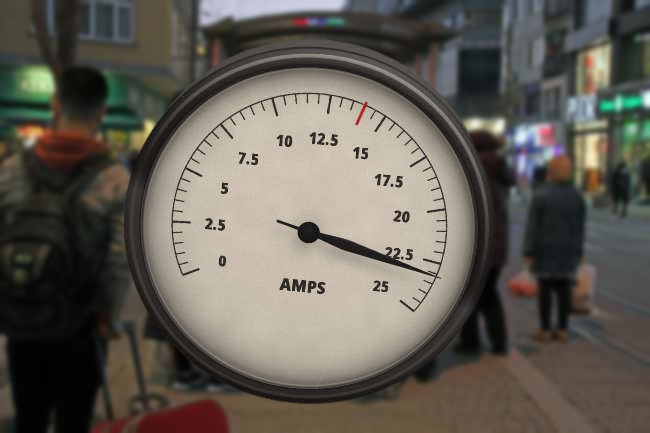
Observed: 23 A
